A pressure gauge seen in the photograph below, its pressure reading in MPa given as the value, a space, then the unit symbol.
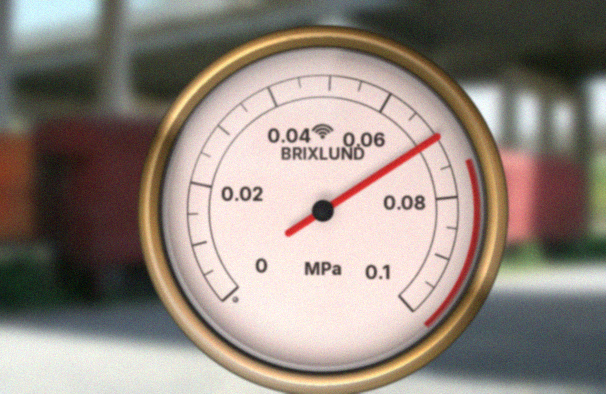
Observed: 0.07 MPa
